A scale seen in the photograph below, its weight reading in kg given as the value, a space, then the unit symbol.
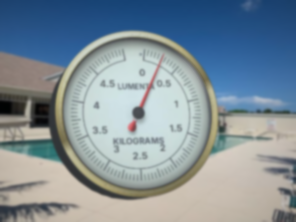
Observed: 0.25 kg
